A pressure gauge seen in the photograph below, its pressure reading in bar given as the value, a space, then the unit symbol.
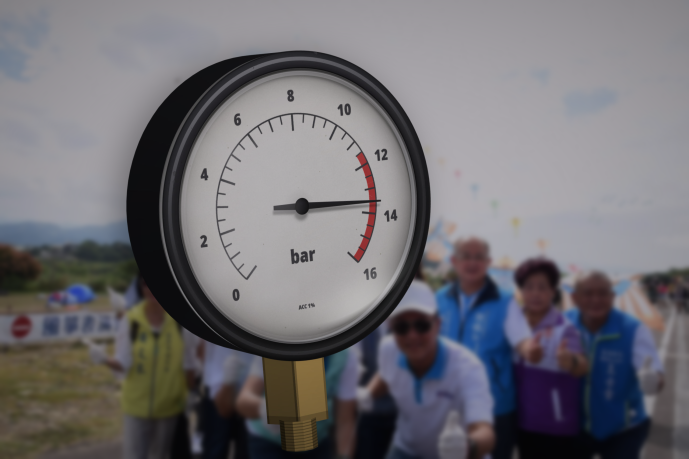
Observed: 13.5 bar
